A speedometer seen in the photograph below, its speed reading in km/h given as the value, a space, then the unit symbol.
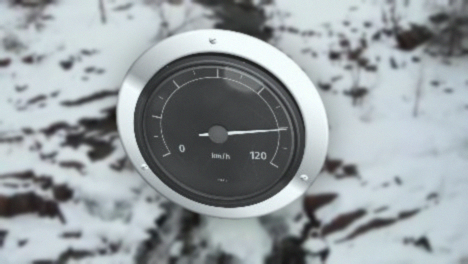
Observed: 100 km/h
